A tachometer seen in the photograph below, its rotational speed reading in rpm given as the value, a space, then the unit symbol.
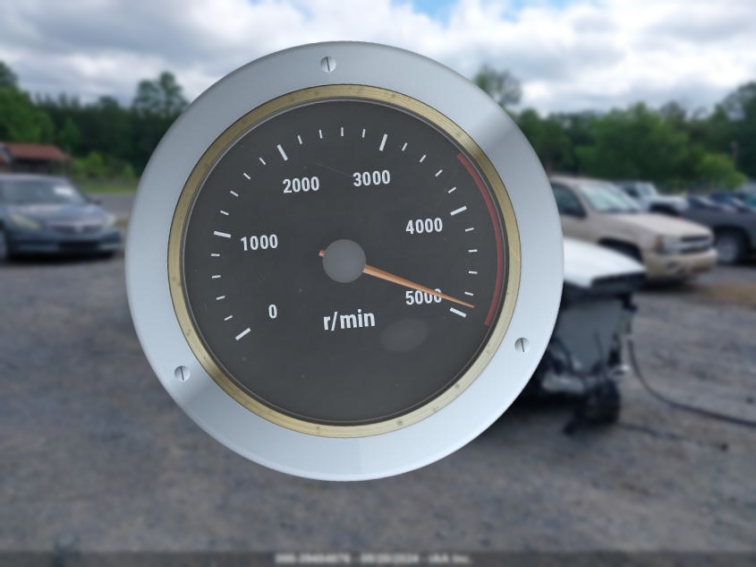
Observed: 4900 rpm
